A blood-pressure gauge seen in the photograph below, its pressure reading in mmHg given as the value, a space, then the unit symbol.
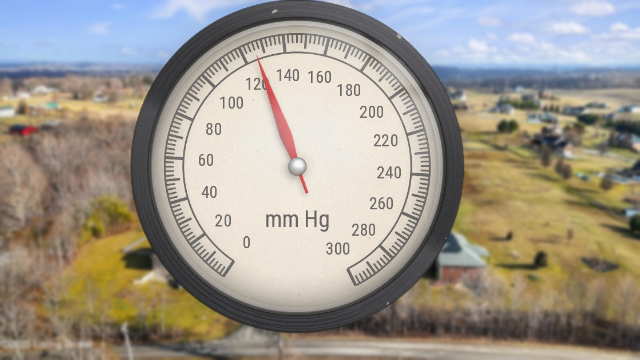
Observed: 126 mmHg
